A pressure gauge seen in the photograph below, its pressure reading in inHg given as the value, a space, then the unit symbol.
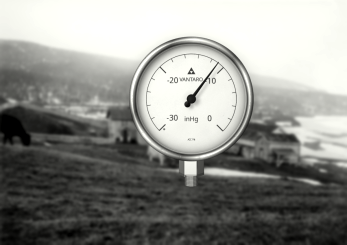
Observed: -11 inHg
